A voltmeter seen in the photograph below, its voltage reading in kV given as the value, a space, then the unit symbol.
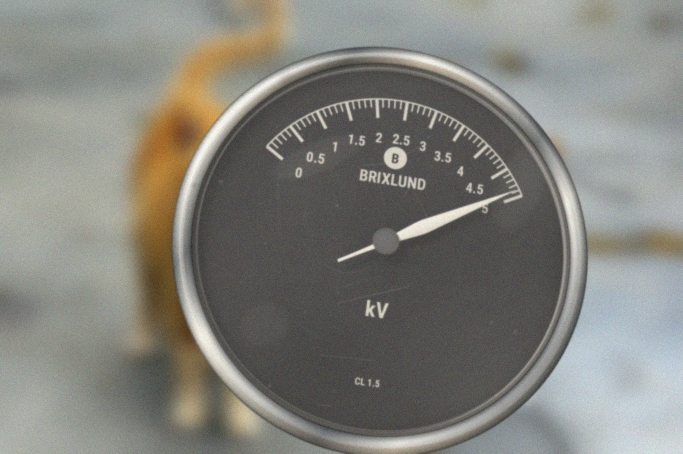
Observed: 4.9 kV
